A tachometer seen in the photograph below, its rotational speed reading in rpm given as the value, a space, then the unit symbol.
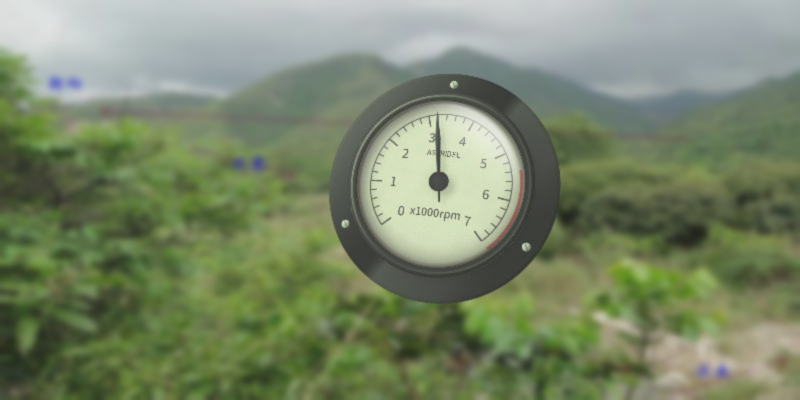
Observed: 3200 rpm
